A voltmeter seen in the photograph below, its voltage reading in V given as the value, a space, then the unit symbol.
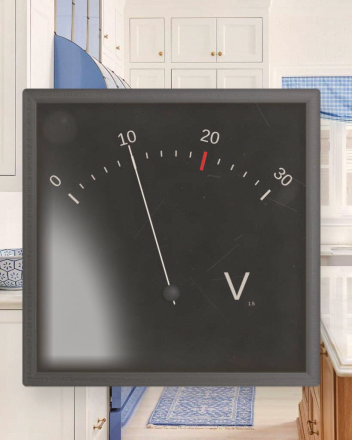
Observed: 10 V
